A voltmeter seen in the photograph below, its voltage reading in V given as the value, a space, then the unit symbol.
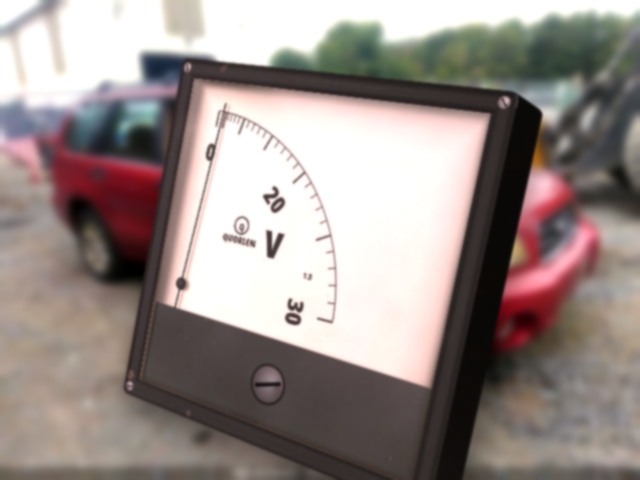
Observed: 5 V
